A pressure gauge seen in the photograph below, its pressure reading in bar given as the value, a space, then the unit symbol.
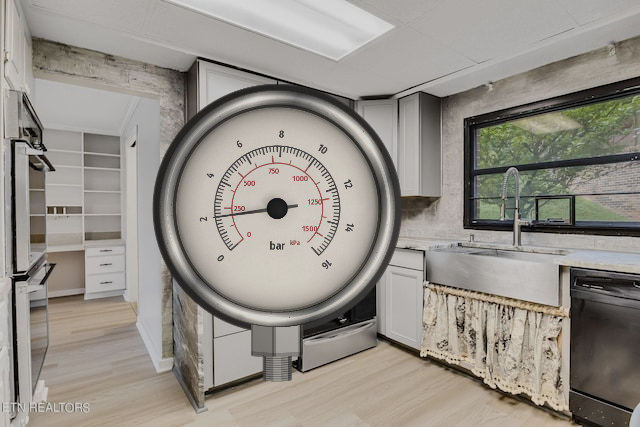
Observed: 2 bar
